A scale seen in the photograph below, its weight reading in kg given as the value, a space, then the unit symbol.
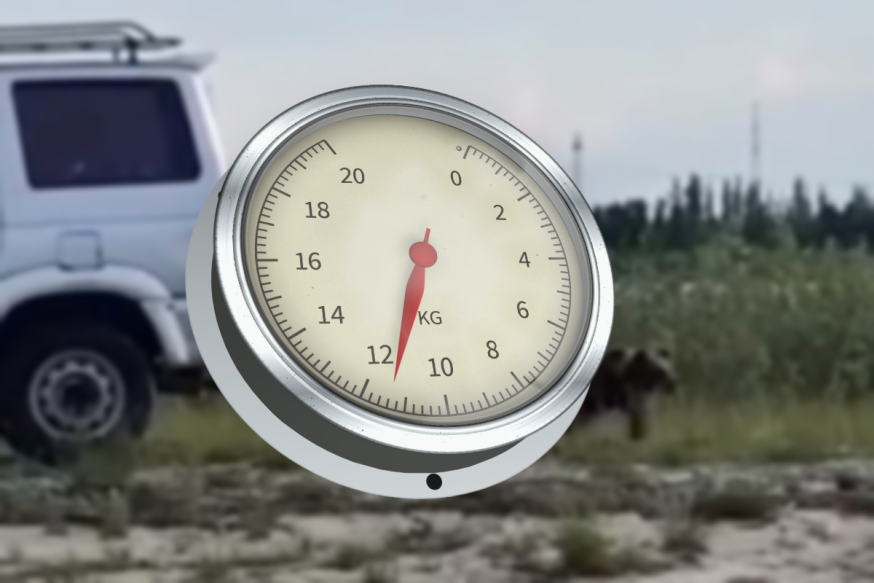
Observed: 11.4 kg
